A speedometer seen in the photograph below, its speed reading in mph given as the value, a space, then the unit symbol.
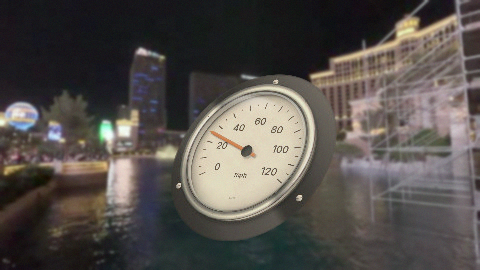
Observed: 25 mph
